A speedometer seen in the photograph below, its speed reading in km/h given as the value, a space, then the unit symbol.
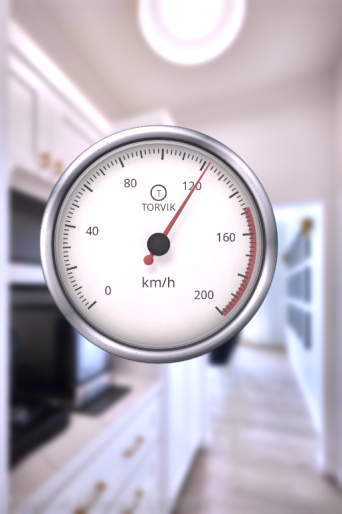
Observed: 122 km/h
